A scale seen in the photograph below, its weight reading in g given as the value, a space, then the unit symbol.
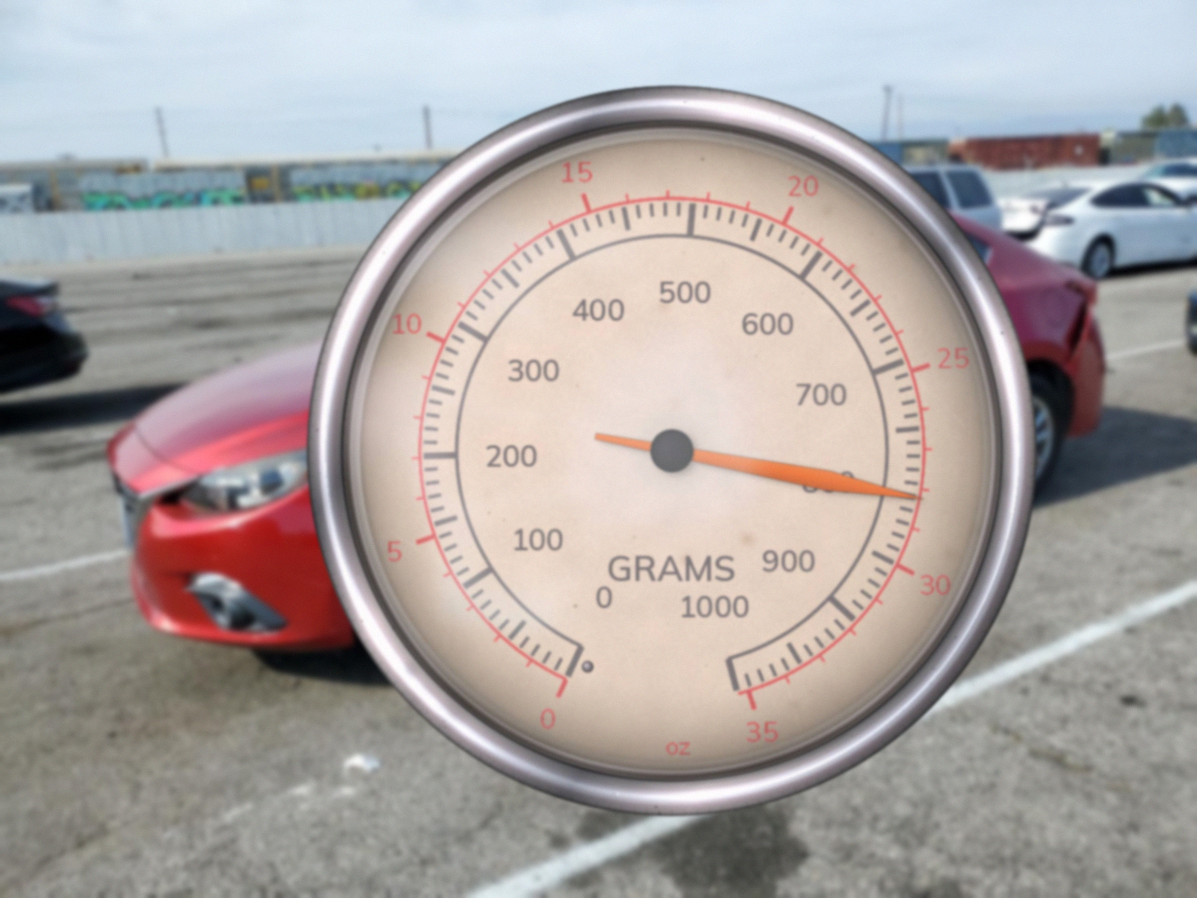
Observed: 800 g
